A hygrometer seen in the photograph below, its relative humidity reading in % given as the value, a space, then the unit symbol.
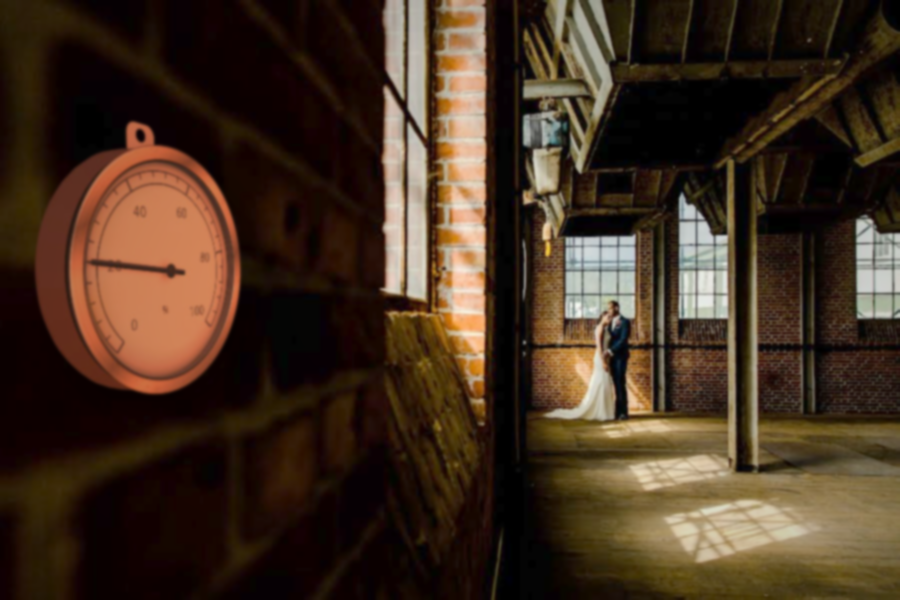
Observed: 20 %
